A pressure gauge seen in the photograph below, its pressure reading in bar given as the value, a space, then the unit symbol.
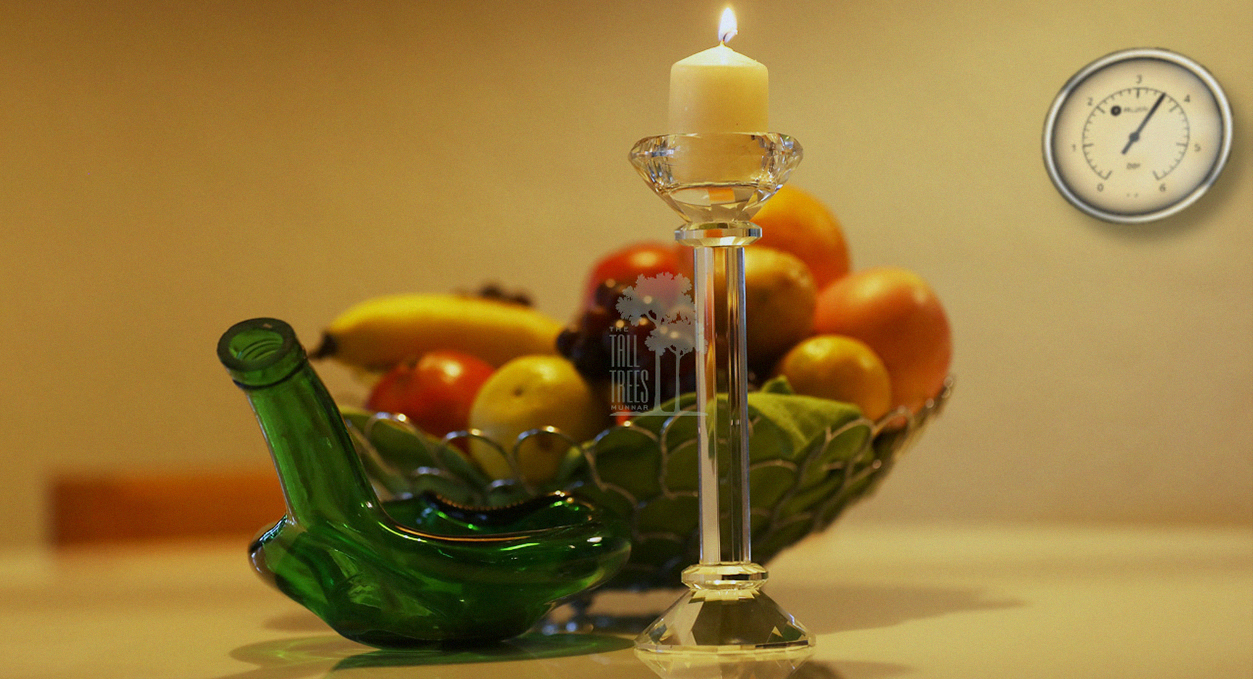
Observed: 3.6 bar
